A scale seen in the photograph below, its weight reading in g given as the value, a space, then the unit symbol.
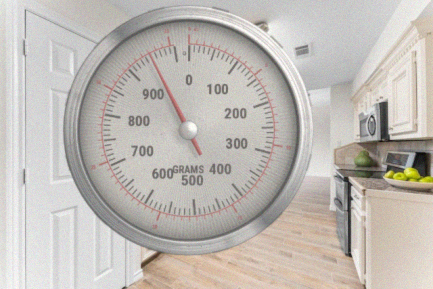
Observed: 950 g
